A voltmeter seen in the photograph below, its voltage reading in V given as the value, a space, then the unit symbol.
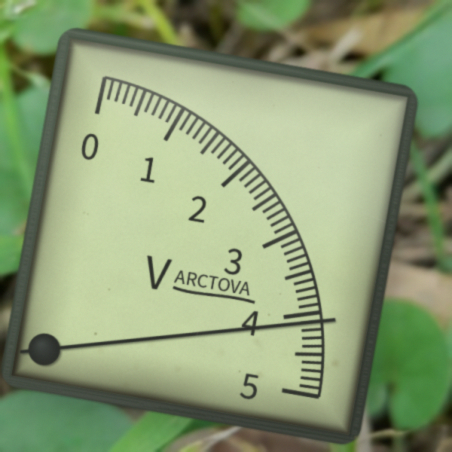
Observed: 4.1 V
